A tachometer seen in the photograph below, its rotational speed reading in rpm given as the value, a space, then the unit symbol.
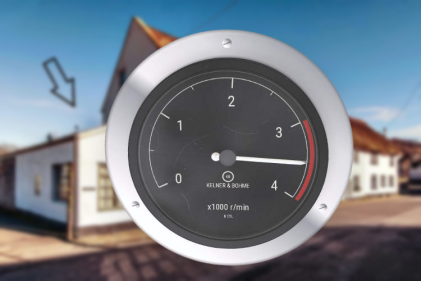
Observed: 3500 rpm
